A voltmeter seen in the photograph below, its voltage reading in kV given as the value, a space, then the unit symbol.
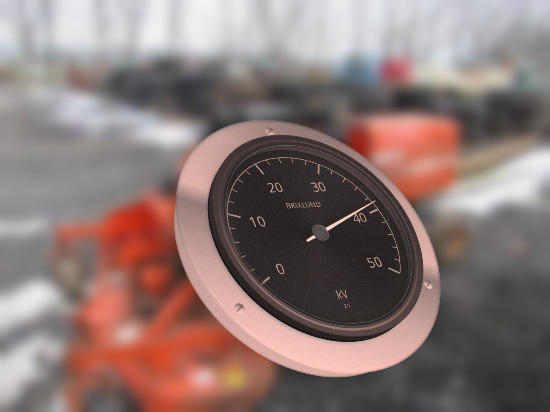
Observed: 39 kV
